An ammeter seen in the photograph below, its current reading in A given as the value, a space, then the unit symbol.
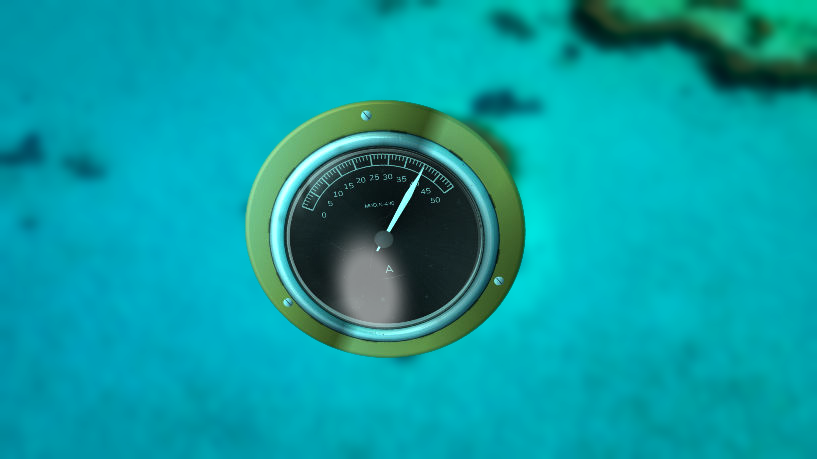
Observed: 40 A
